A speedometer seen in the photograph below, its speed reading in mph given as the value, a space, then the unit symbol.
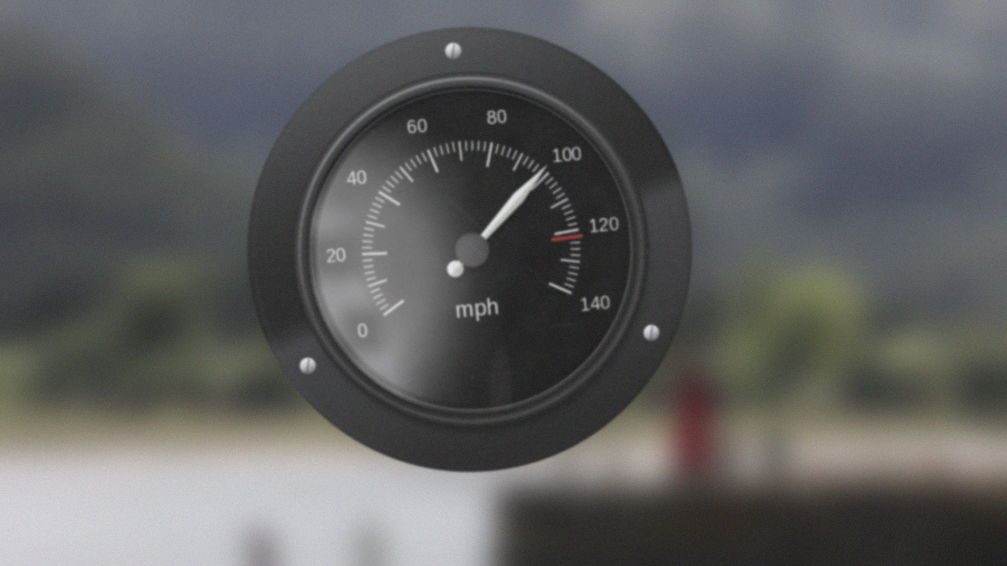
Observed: 98 mph
